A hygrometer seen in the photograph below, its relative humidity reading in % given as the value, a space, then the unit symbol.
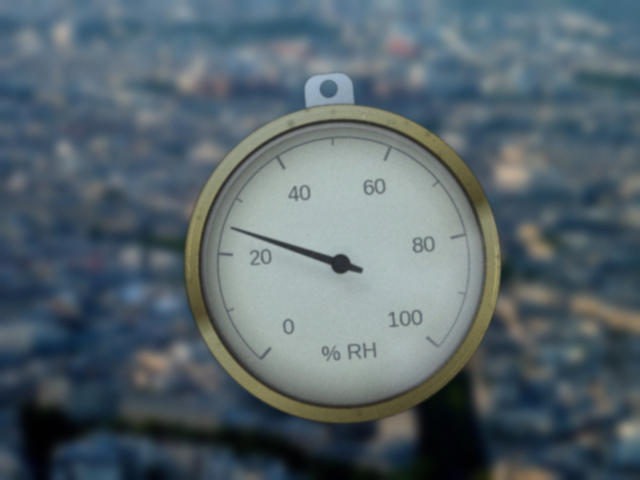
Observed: 25 %
